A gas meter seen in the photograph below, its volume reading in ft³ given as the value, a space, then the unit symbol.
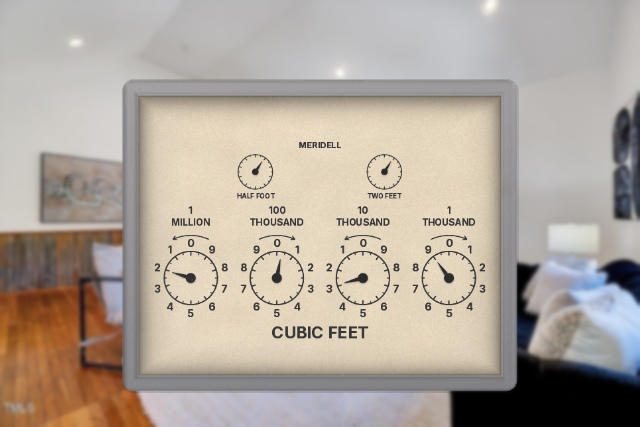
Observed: 202900 ft³
